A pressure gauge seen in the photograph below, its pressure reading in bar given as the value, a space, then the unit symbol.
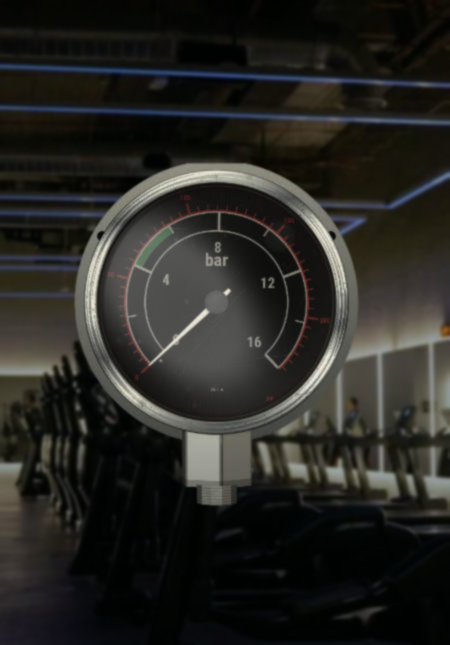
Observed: 0 bar
